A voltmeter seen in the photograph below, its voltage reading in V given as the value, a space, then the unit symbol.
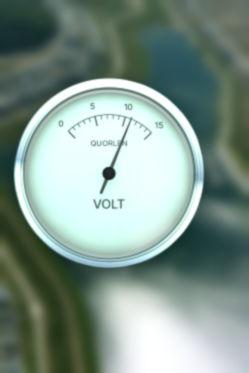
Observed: 11 V
